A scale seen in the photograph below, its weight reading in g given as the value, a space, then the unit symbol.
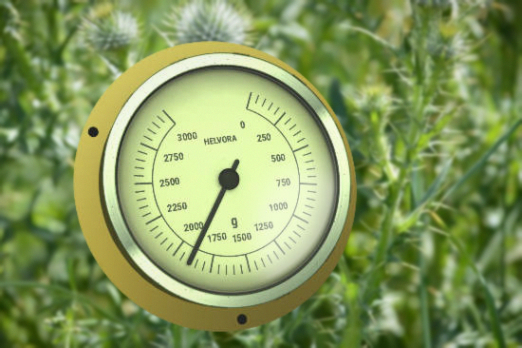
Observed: 1900 g
